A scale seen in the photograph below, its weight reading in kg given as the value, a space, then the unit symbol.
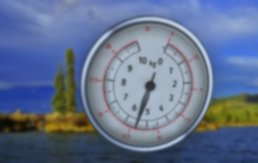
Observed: 5.5 kg
